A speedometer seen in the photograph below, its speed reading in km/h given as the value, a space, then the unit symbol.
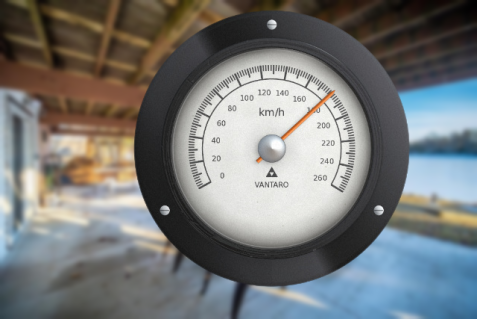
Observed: 180 km/h
